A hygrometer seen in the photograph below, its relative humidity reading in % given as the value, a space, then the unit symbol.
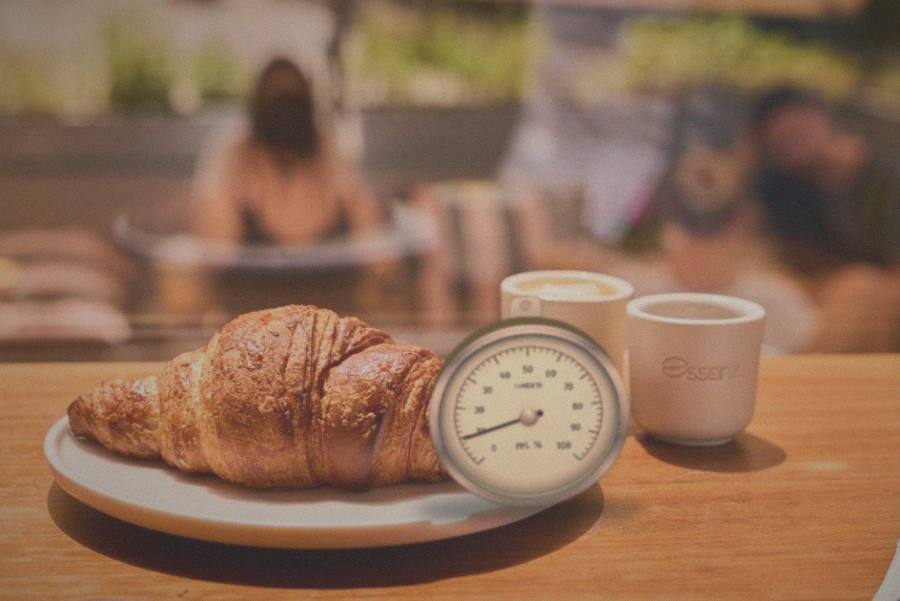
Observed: 10 %
